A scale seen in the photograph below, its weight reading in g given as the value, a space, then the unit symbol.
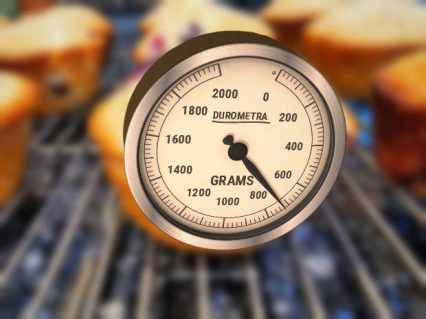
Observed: 720 g
